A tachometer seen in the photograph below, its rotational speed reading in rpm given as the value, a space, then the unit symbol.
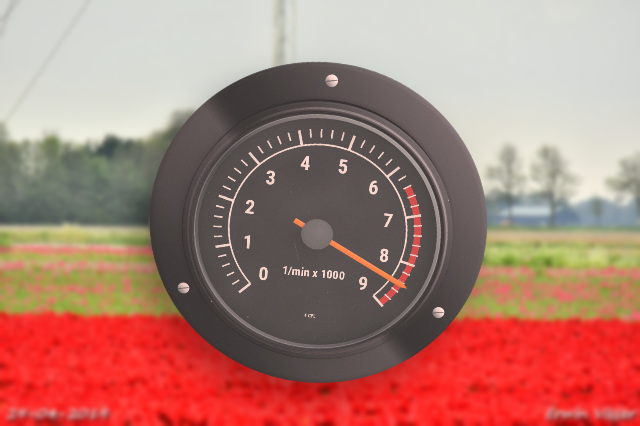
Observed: 8400 rpm
